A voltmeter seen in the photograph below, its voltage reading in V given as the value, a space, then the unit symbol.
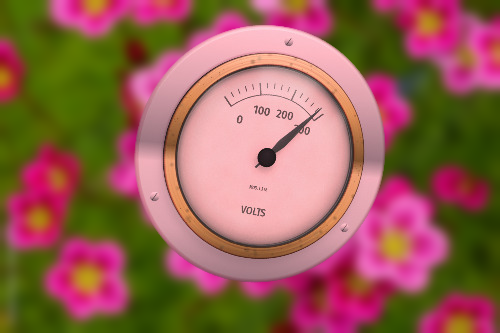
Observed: 280 V
